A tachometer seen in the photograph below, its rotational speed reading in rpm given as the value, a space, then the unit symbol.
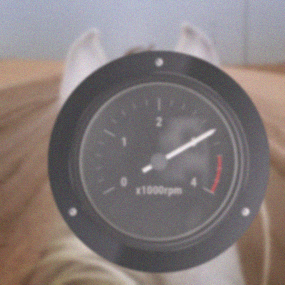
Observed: 3000 rpm
